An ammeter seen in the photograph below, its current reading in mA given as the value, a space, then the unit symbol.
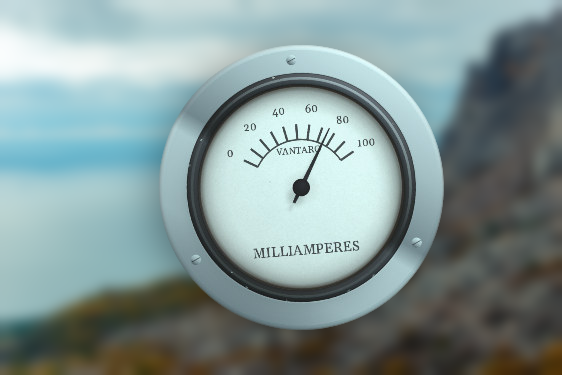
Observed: 75 mA
